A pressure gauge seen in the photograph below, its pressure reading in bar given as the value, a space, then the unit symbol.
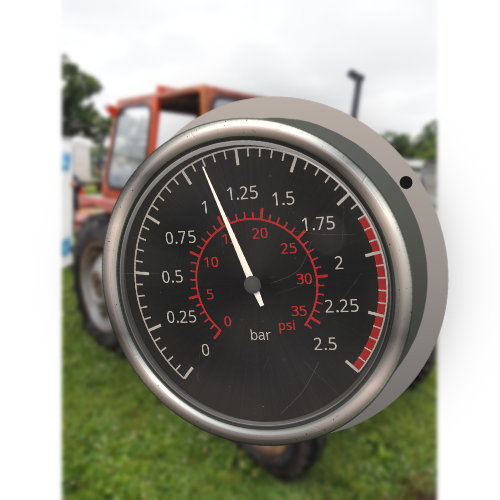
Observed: 1.1 bar
